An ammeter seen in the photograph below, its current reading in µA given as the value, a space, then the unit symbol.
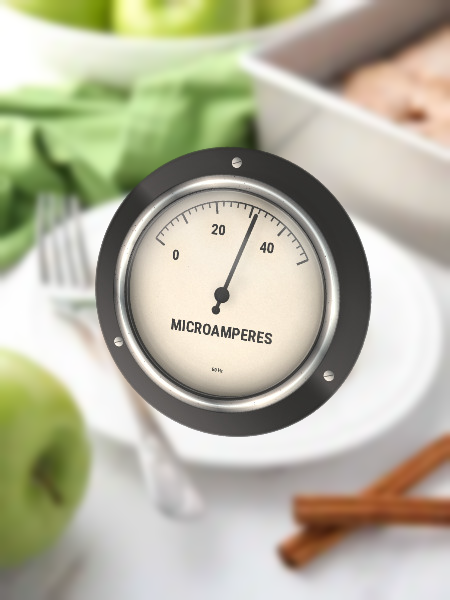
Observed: 32 µA
